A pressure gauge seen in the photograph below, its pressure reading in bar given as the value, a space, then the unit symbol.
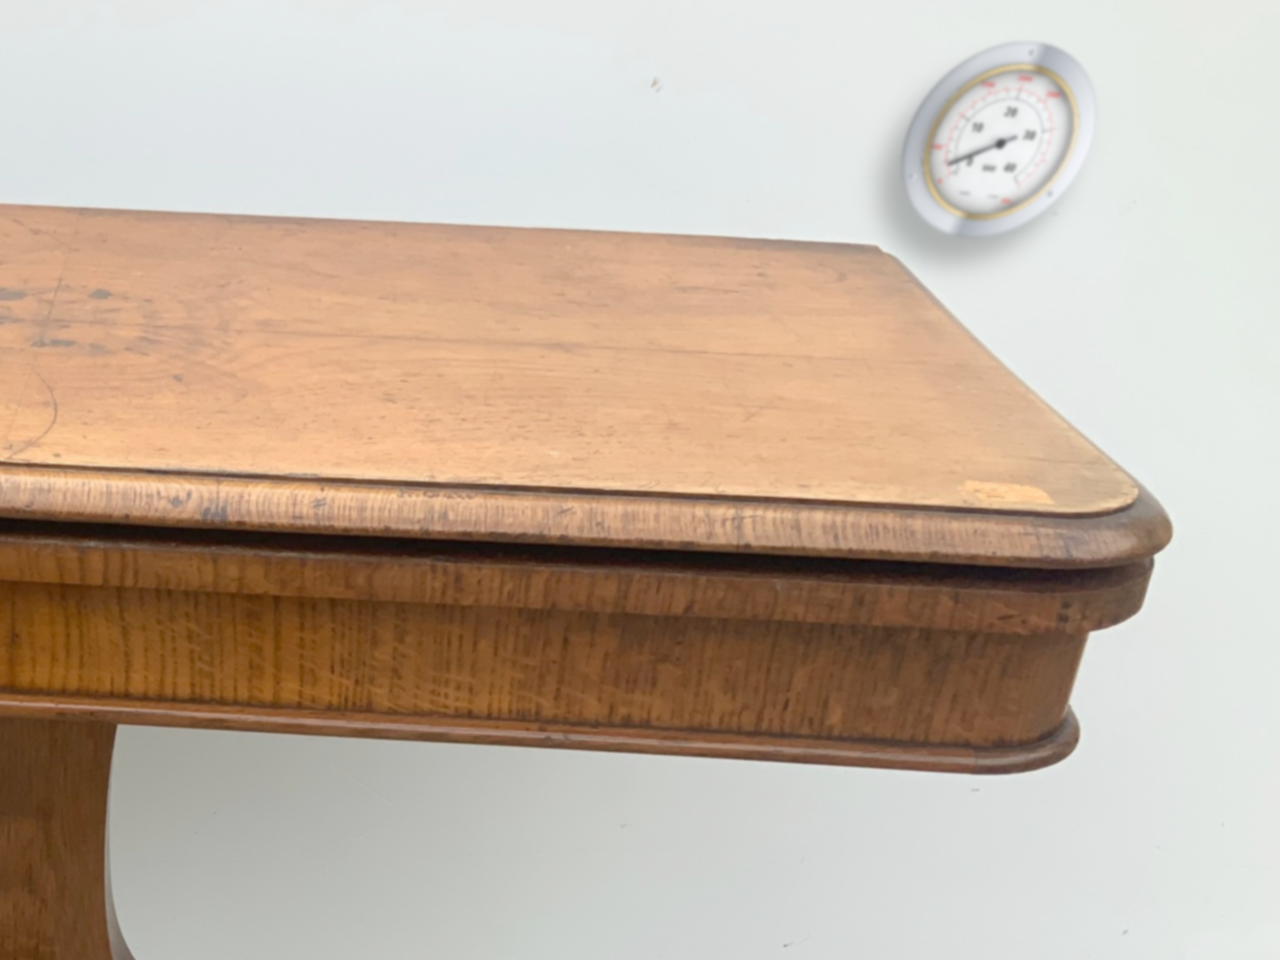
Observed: 2 bar
